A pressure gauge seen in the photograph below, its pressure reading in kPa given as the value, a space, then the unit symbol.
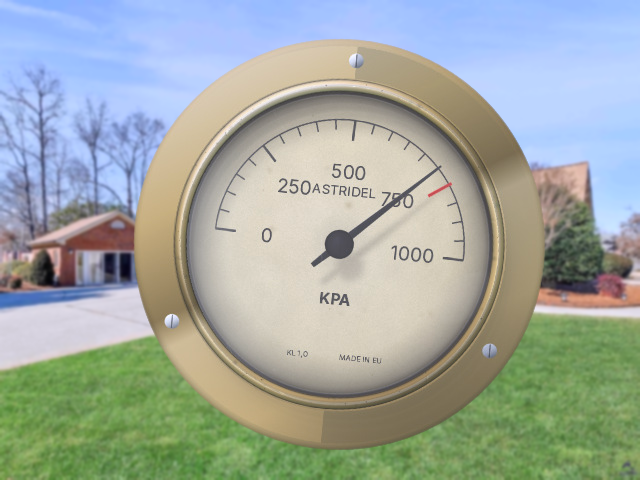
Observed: 750 kPa
